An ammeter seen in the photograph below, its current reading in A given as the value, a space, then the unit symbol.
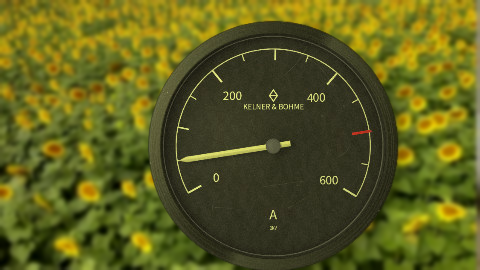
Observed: 50 A
